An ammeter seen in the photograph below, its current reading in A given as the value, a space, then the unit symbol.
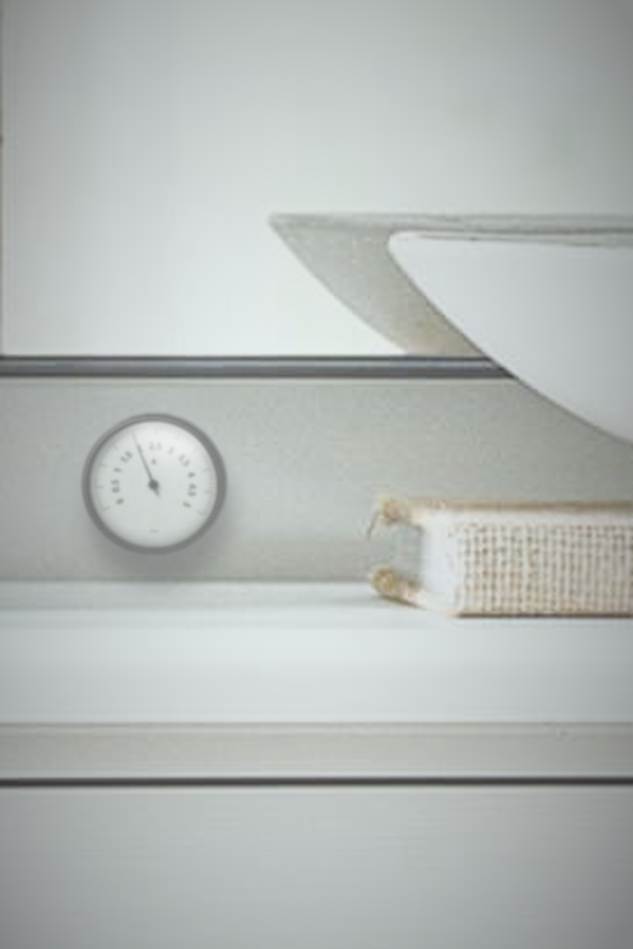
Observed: 2 A
